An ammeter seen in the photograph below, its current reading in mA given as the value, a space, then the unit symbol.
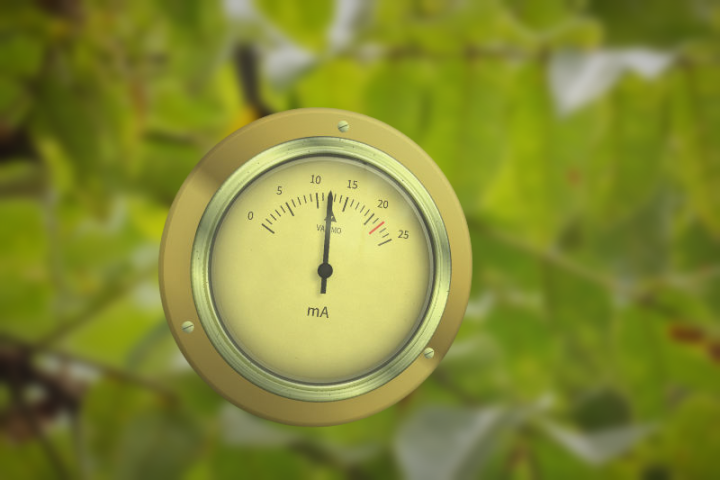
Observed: 12 mA
